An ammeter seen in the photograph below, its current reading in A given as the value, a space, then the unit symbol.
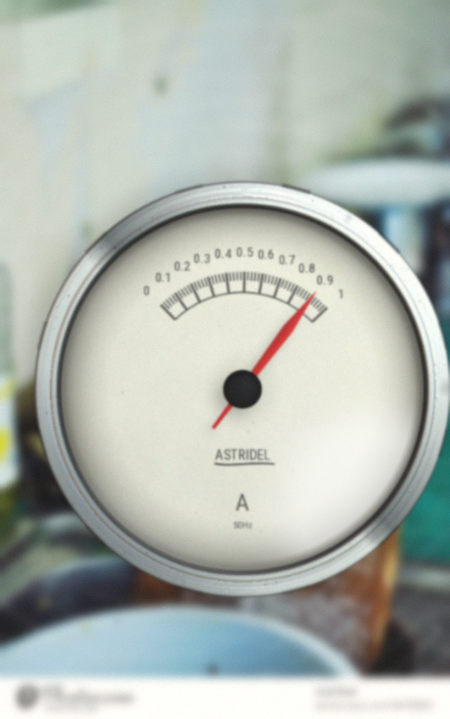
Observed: 0.9 A
